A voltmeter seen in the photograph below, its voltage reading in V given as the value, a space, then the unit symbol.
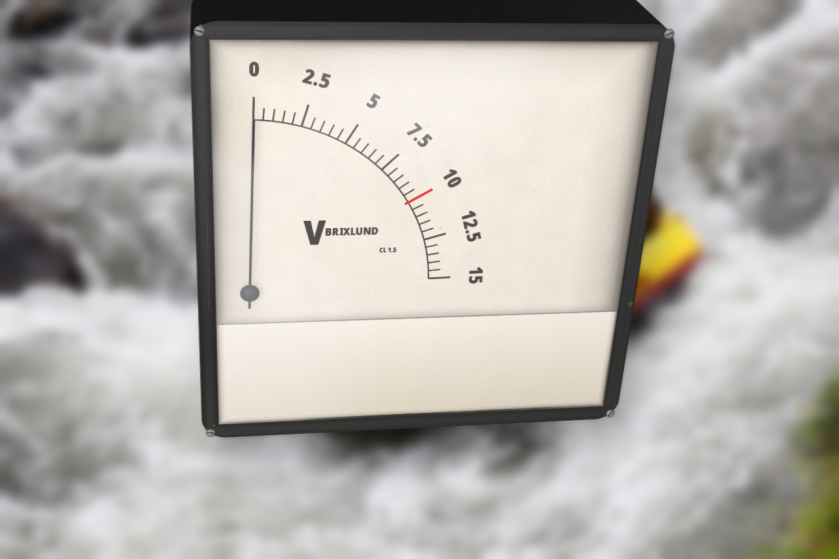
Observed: 0 V
